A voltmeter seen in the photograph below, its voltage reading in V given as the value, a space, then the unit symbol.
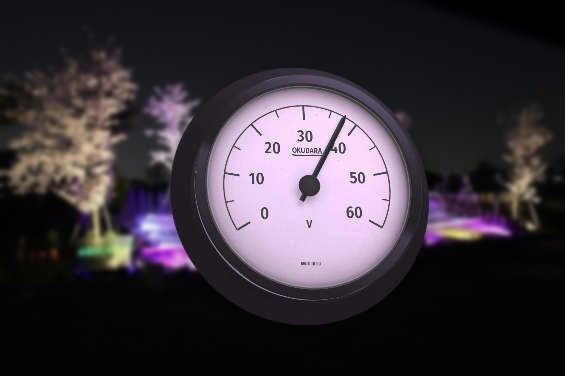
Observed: 37.5 V
